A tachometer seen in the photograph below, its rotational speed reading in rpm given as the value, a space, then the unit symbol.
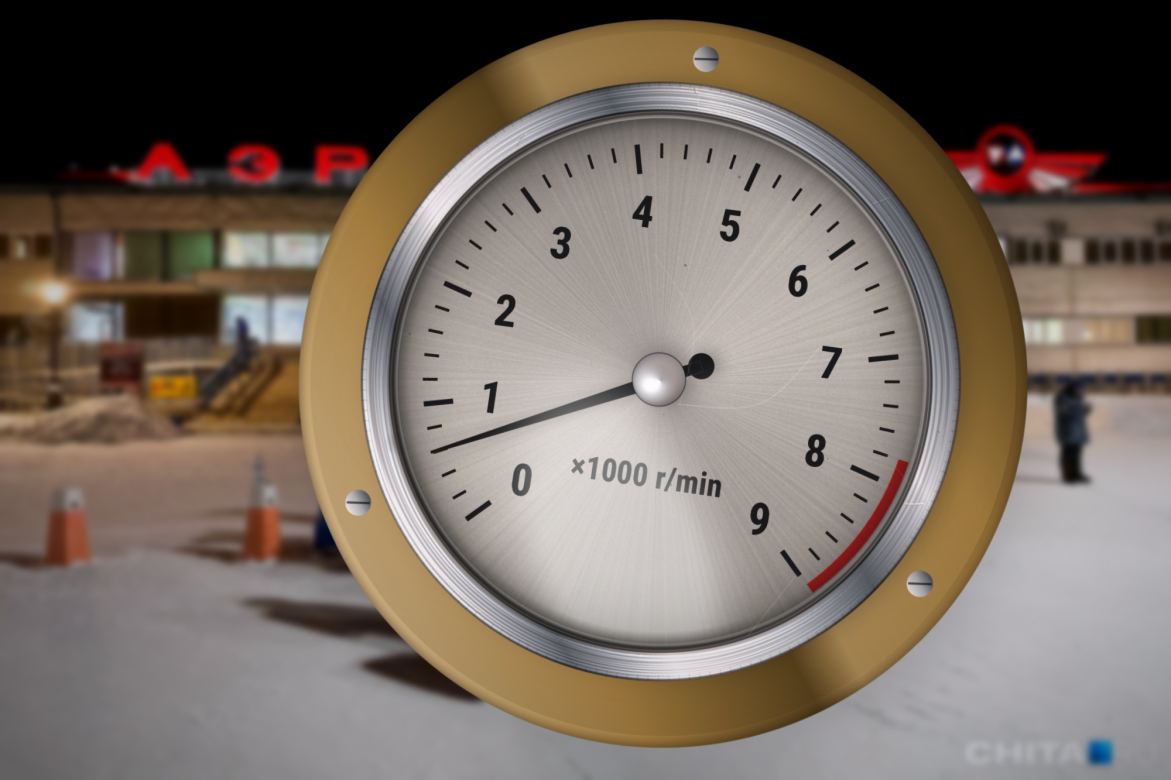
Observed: 600 rpm
